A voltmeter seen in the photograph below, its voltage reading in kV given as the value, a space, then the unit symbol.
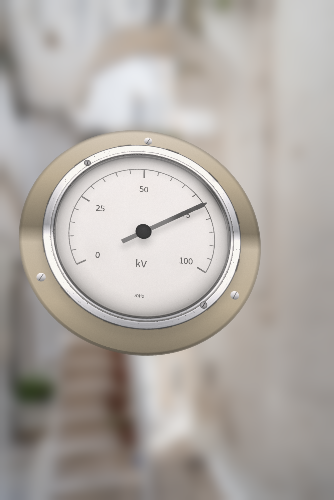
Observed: 75 kV
